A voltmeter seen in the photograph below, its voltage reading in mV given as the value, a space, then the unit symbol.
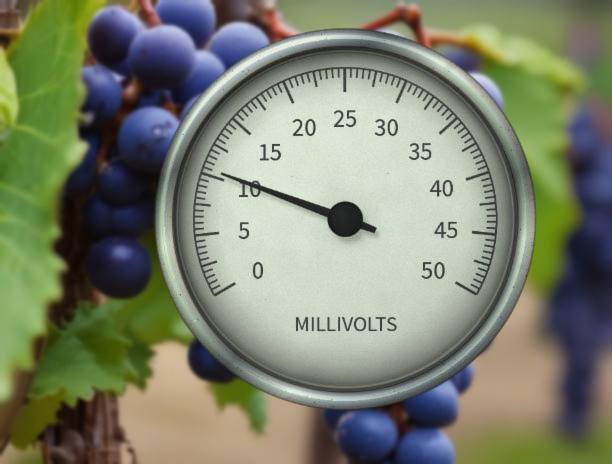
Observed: 10.5 mV
